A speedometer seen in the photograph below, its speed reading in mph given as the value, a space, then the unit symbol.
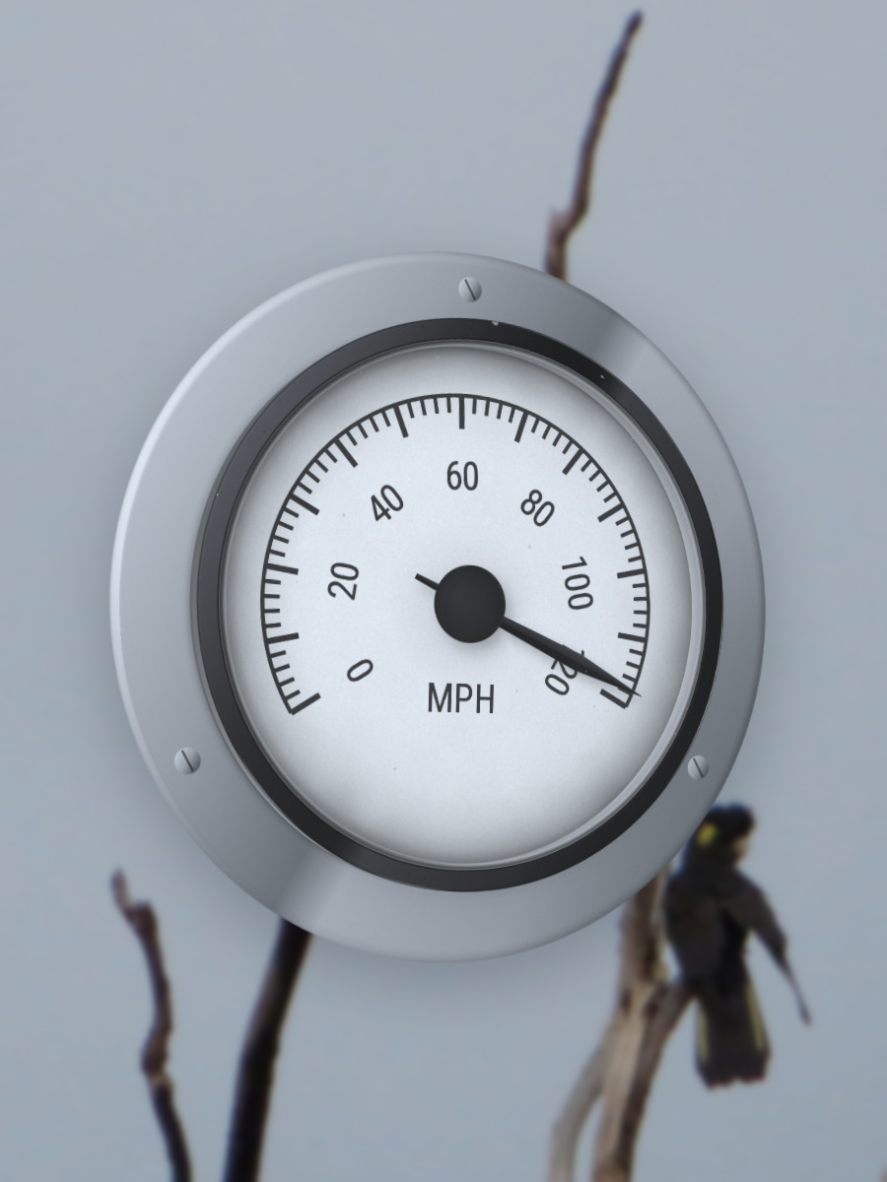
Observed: 118 mph
